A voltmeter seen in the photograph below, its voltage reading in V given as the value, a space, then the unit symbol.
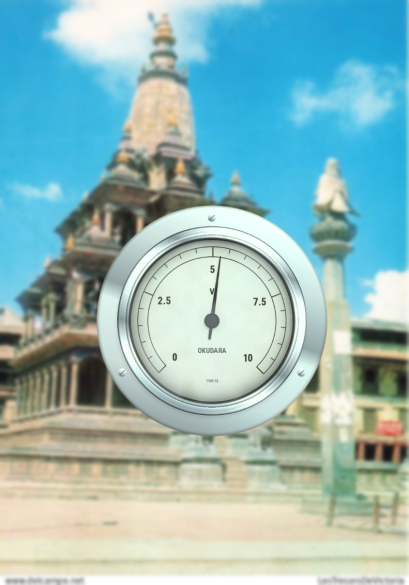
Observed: 5.25 V
